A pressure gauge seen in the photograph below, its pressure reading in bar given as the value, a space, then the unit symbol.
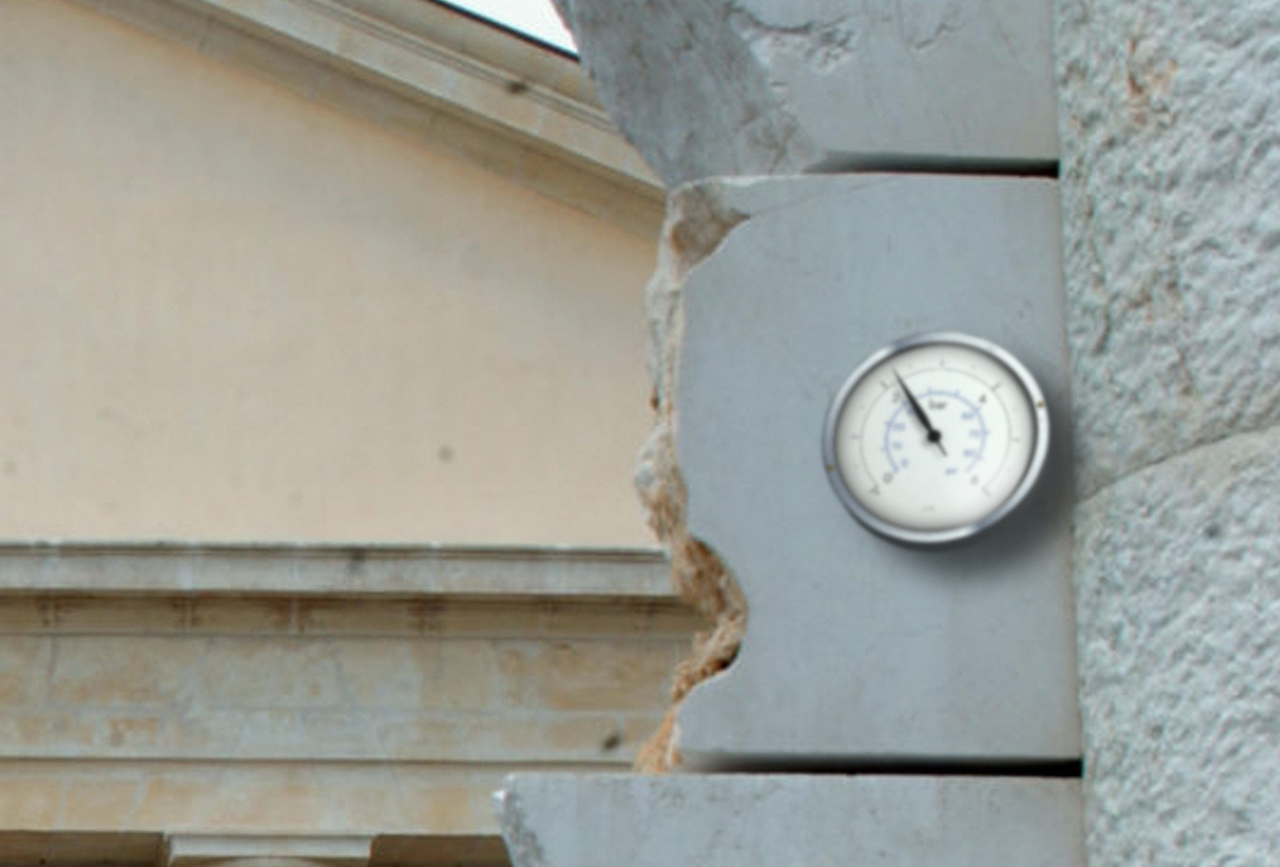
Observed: 2.25 bar
